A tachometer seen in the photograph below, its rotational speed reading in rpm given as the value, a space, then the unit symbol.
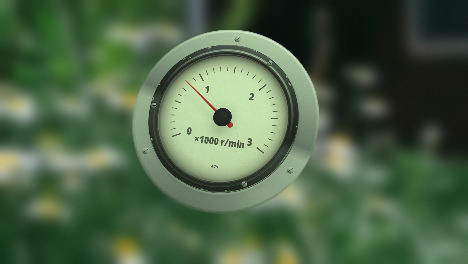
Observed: 800 rpm
